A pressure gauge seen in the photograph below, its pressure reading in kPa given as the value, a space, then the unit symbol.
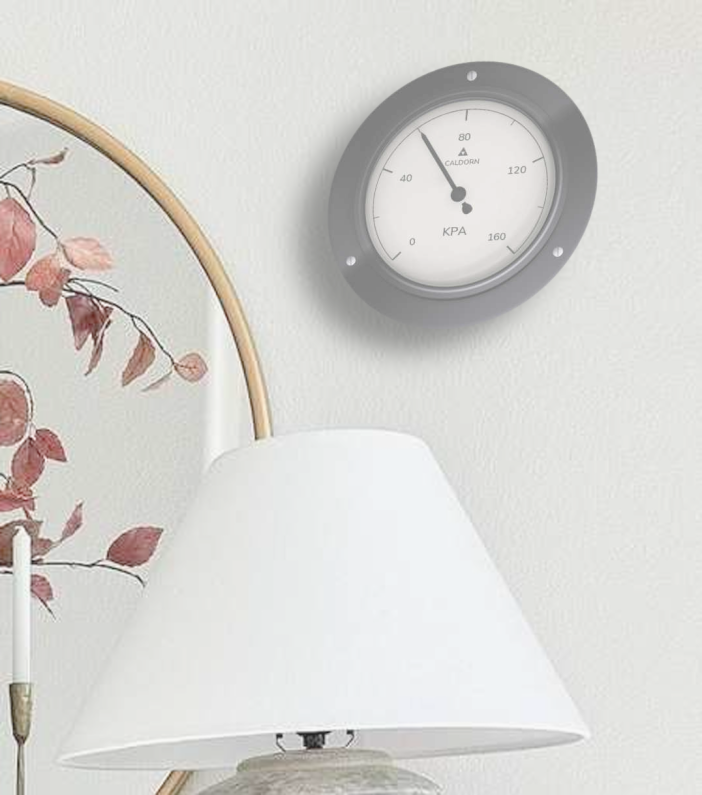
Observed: 60 kPa
